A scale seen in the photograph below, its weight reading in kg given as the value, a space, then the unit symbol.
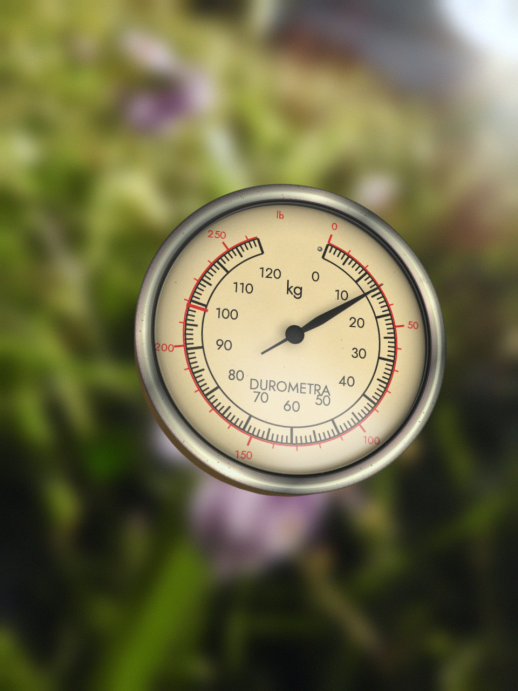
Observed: 14 kg
